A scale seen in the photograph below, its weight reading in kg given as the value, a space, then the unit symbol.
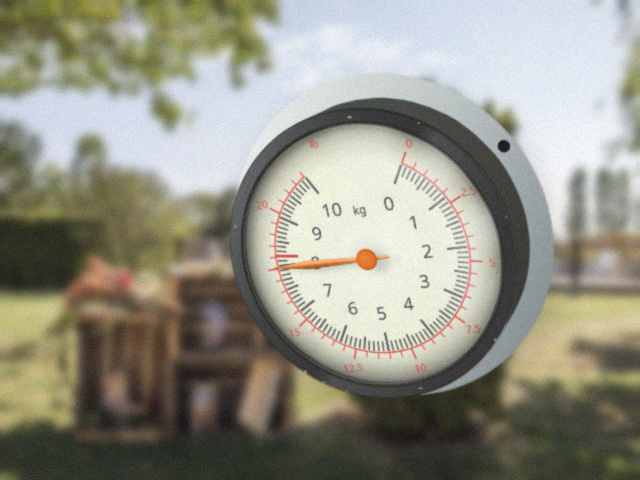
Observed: 8 kg
